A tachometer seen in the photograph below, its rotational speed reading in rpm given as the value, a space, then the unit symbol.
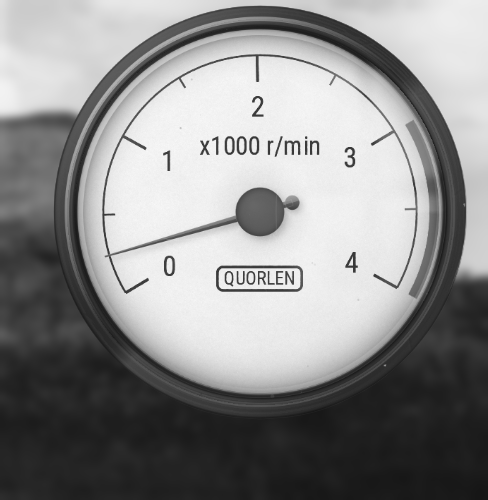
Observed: 250 rpm
